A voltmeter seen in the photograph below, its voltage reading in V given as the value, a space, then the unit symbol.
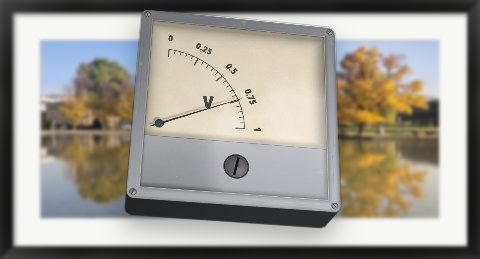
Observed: 0.75 V
